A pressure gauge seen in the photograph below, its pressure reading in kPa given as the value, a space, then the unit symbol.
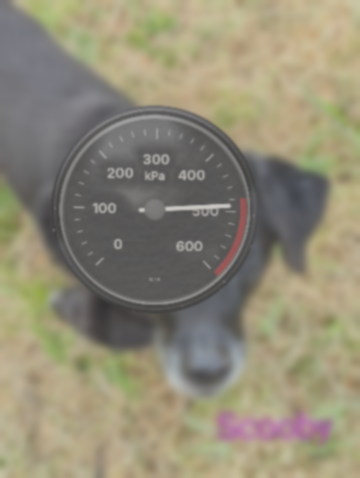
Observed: 490 kPa
